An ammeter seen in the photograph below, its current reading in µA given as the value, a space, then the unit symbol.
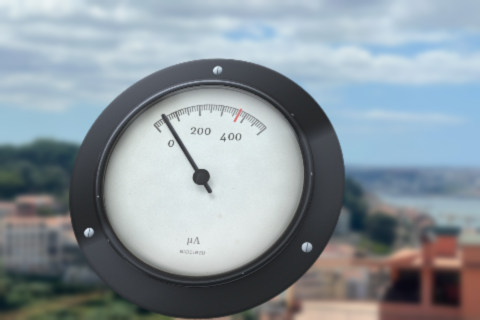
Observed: 50 µA
